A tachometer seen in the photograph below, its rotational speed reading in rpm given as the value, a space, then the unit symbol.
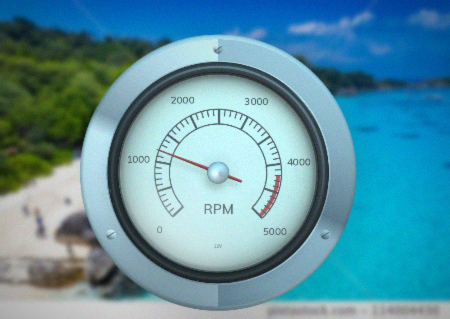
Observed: 1200 rpm
